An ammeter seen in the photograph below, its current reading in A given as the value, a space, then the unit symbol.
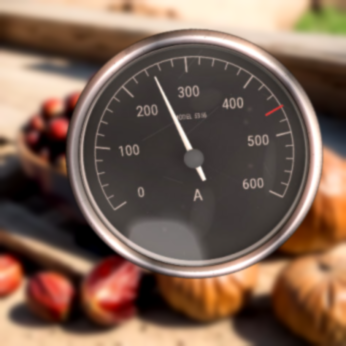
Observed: 250 A
